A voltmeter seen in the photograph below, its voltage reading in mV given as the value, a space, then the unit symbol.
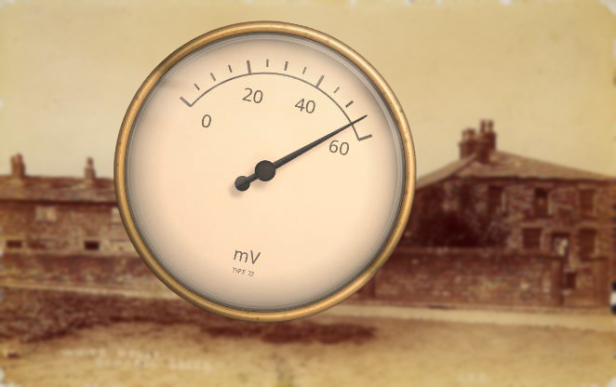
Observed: 55 mV
